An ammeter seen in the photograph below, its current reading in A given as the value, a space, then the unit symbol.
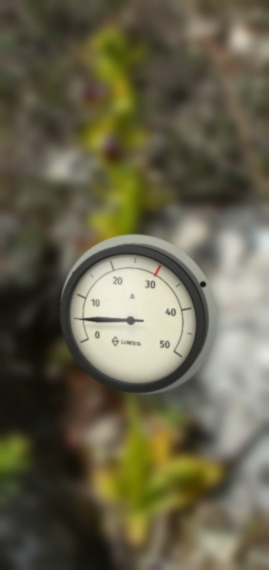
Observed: 5 A
